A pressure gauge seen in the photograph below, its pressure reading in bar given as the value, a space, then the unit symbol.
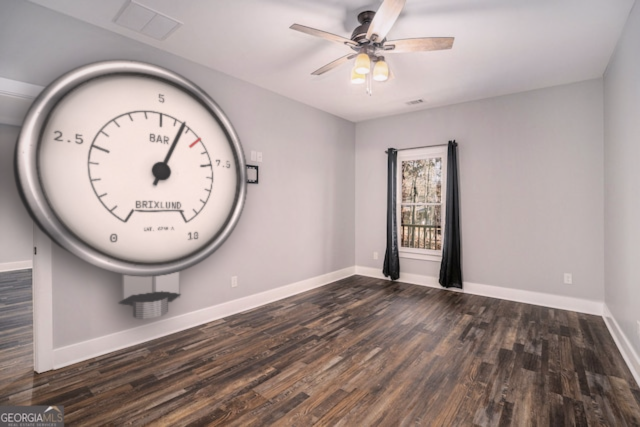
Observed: 5.75 bar
